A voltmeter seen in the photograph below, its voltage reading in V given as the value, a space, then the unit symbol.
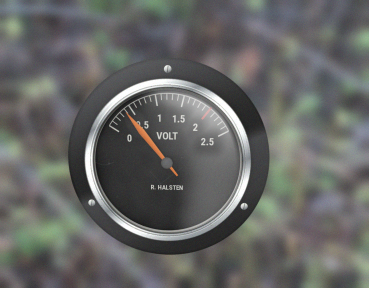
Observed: 0.4 V
